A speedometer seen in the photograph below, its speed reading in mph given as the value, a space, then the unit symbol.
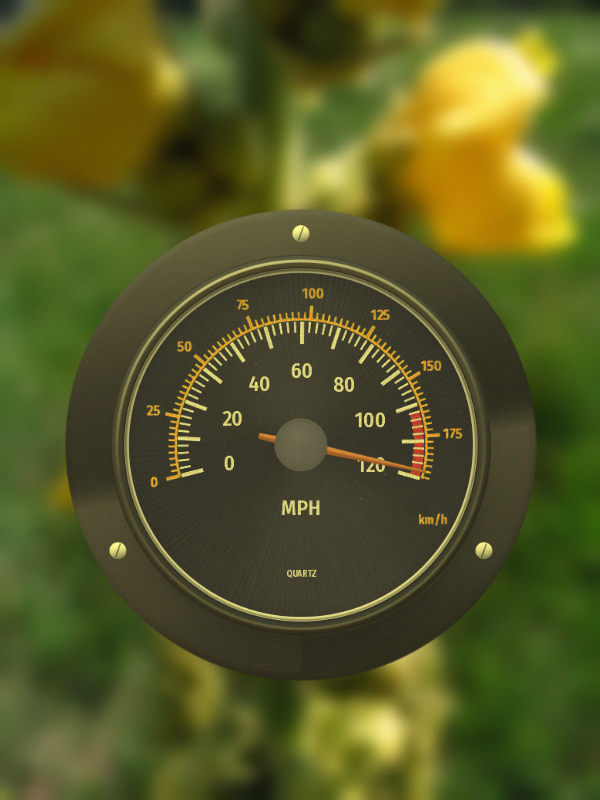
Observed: 118 mph
